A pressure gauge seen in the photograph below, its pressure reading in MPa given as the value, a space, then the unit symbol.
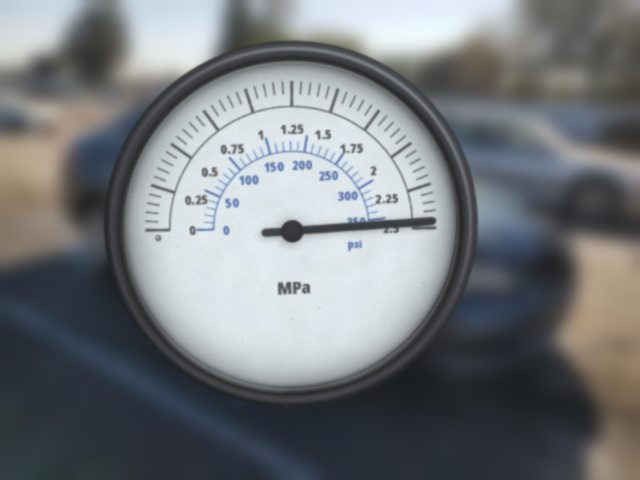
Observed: 2.45 MPa
